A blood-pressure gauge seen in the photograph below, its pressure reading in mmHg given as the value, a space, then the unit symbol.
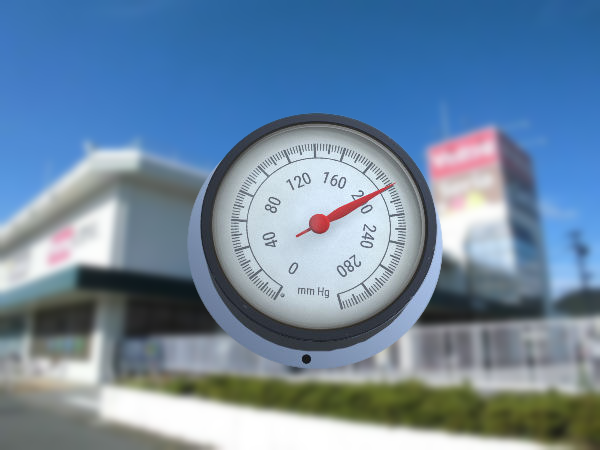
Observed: 200 mmHg
